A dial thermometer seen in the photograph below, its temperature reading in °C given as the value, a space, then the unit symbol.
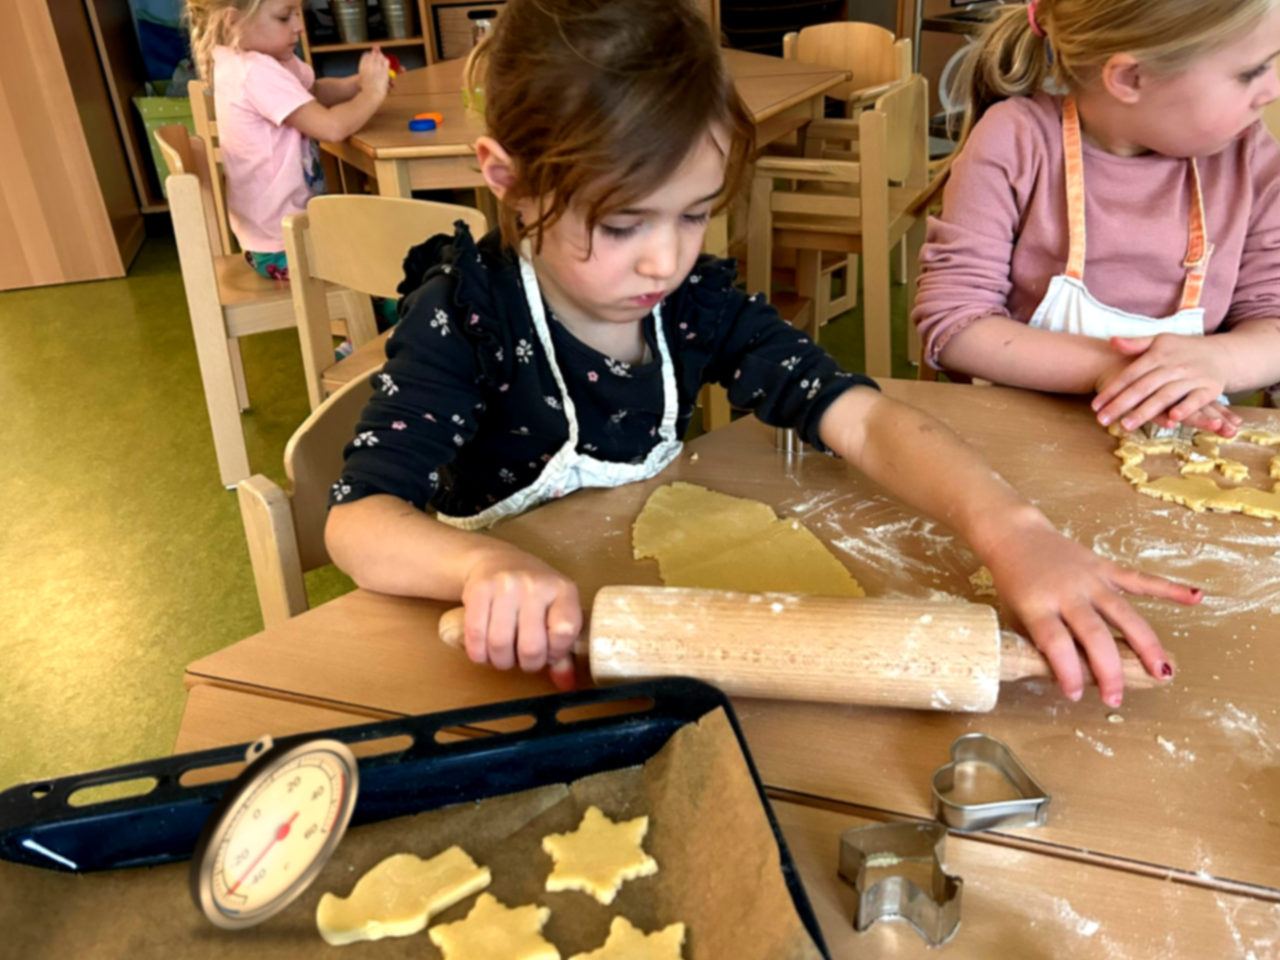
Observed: -30 °C
